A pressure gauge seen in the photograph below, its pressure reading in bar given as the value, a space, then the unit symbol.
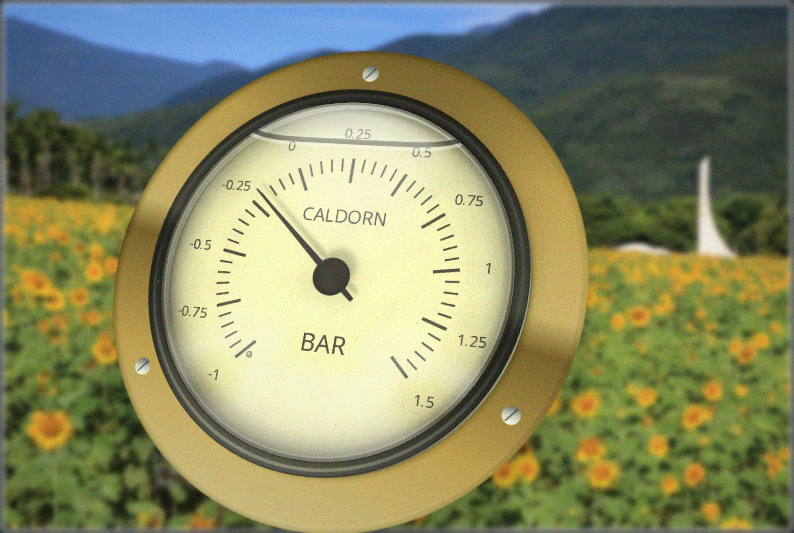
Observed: -0.2 bar
